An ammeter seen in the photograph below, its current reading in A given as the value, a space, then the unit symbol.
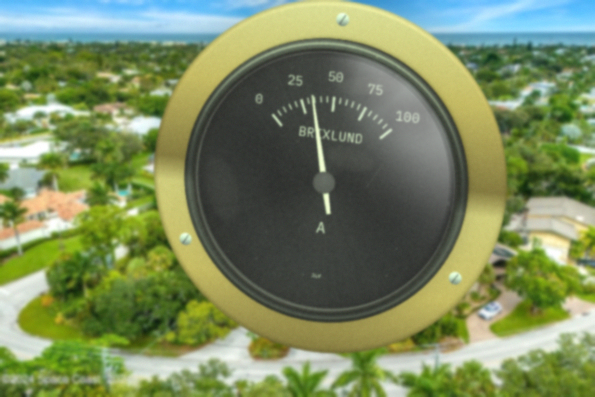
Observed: 35 A
